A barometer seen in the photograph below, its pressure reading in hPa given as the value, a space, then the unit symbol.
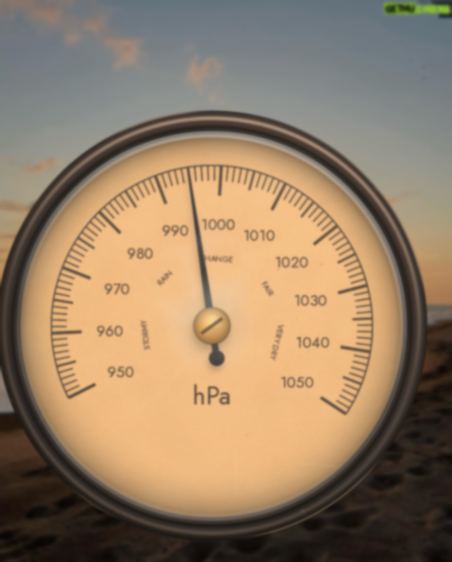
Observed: 995 hPa
